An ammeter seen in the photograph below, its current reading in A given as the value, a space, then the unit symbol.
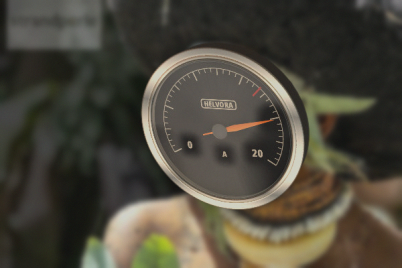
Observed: 16 A
